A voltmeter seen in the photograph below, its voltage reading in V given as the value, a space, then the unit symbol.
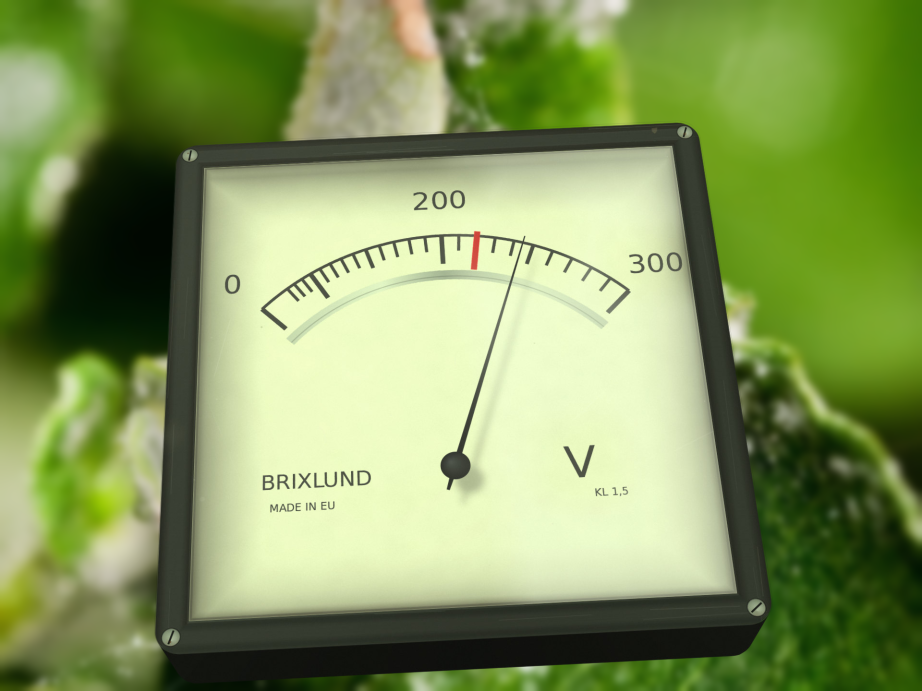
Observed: 245 V
